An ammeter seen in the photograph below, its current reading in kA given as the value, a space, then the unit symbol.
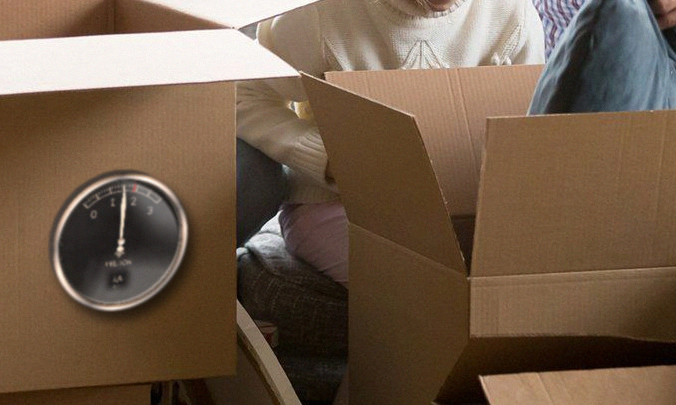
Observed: 1.5 kA
